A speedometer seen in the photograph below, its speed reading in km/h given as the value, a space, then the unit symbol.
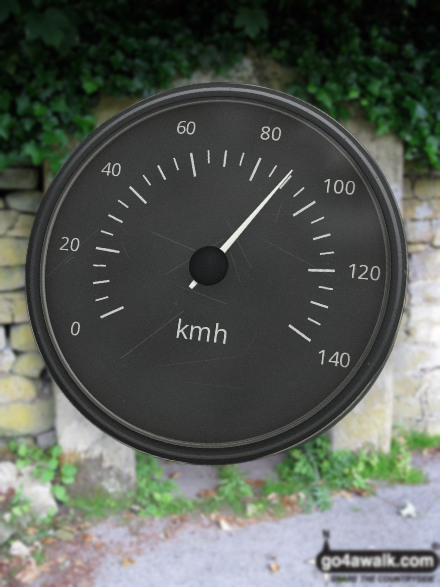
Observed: 90 km/h
